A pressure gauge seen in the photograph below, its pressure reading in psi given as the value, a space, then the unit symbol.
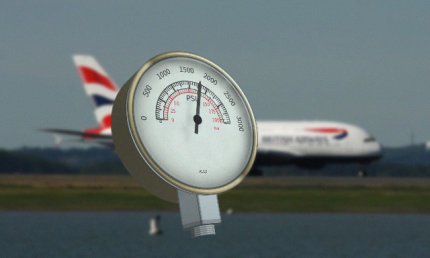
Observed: 1750 psi
